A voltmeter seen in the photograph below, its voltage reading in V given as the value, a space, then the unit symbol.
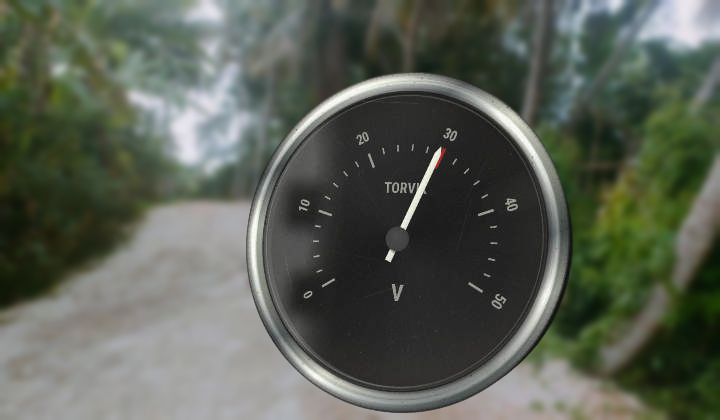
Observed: 30 V
